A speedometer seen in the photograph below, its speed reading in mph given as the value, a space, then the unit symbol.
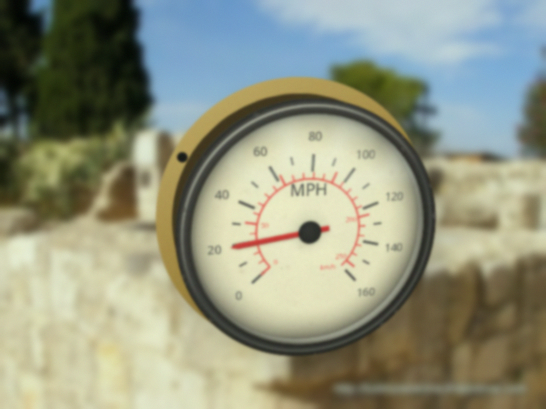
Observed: 20 mph
